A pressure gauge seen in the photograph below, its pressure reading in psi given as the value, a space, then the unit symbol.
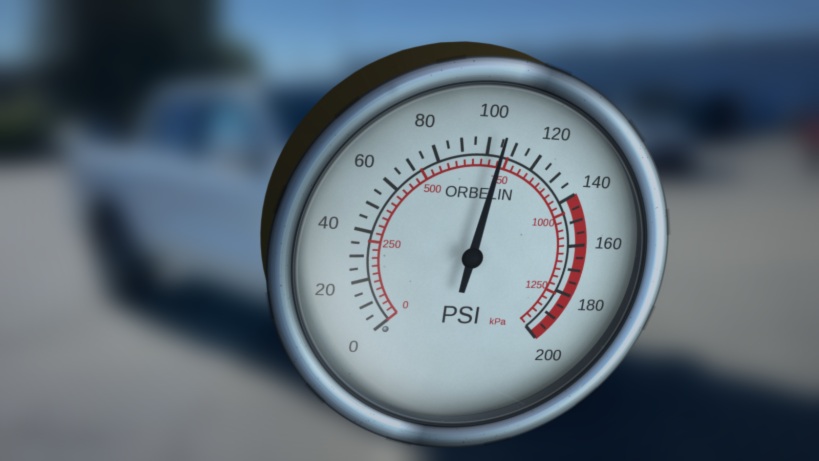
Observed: 105 psi
